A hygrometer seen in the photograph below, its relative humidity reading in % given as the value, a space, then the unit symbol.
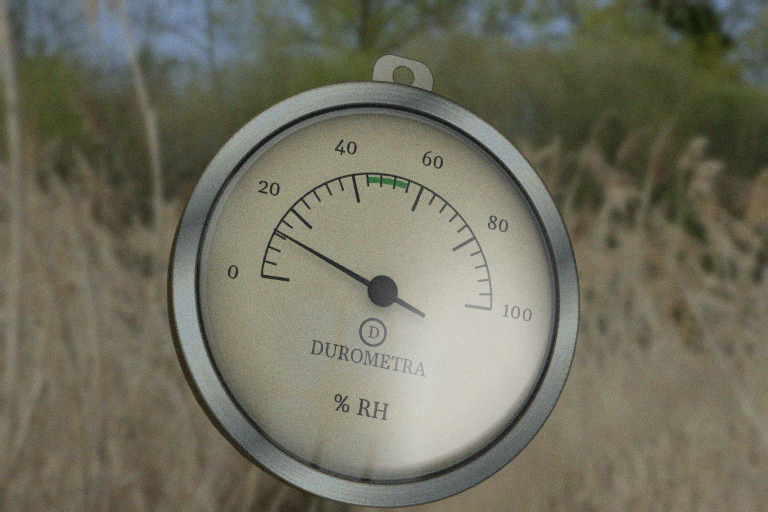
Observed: 12 %
